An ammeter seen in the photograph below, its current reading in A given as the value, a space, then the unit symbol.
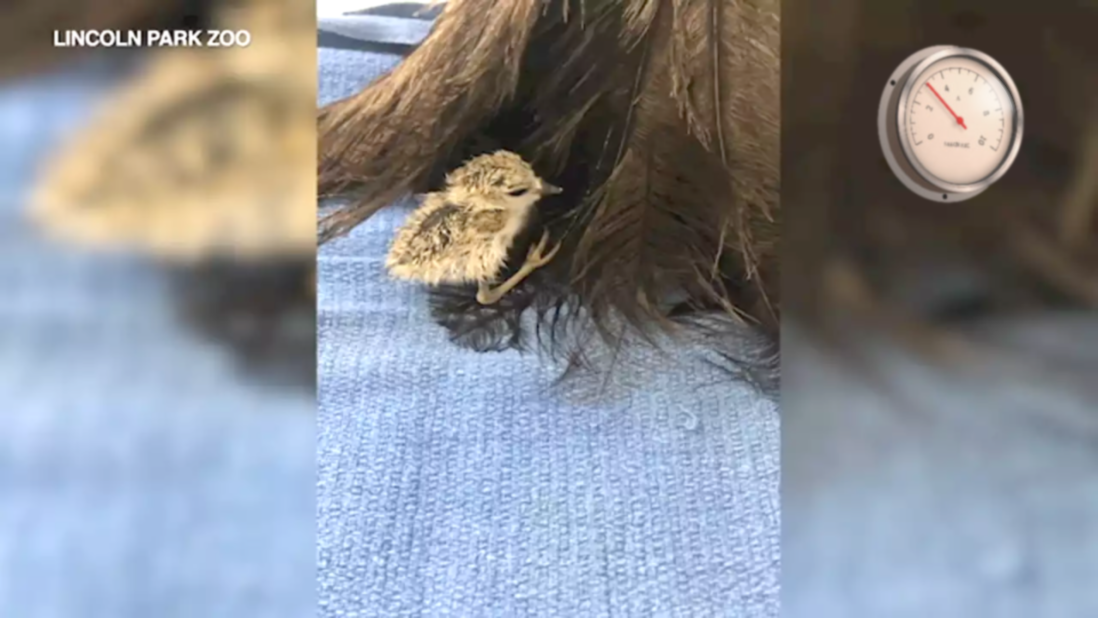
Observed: 3 A
